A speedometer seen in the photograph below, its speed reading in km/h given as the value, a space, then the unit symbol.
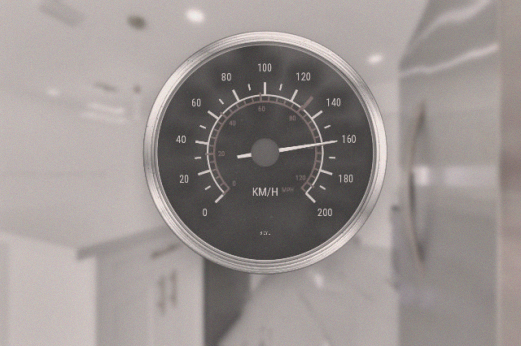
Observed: 160 km/h
